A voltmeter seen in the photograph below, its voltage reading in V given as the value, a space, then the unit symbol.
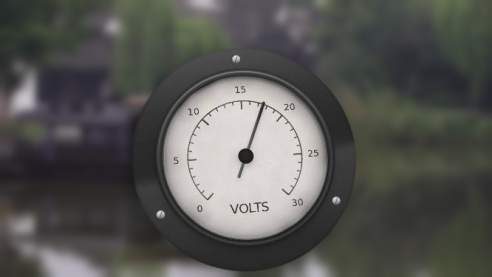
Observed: 17.5 V
